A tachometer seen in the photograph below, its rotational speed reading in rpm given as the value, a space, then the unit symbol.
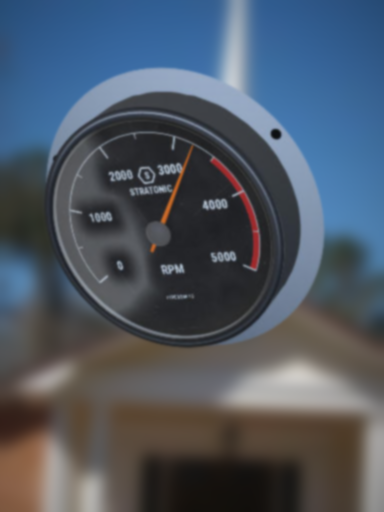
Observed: 3250 rpm
